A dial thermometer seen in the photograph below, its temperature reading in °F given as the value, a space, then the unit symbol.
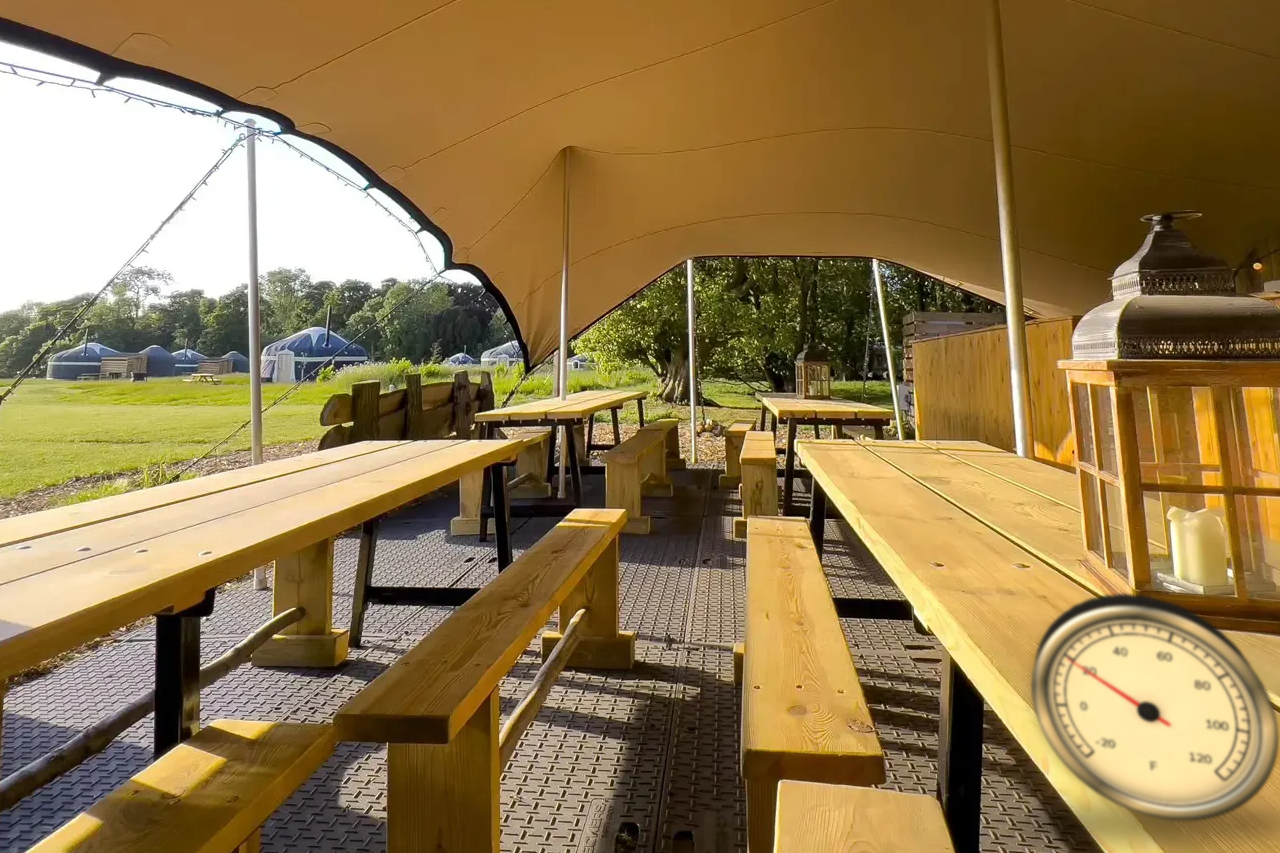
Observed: 20 °F
